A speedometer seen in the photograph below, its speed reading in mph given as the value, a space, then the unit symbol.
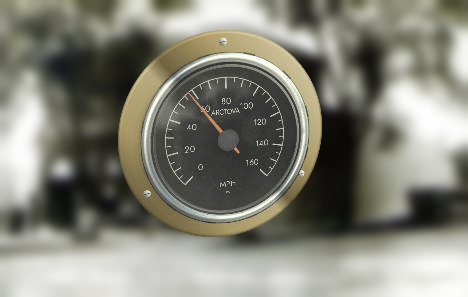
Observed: 57.5 mph
